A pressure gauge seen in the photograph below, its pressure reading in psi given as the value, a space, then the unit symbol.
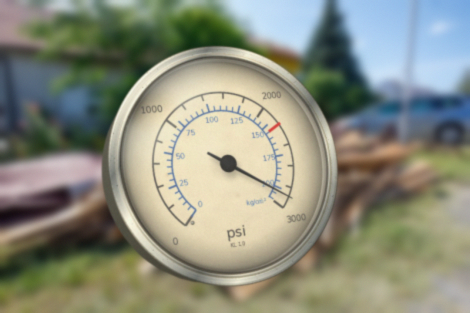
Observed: 2900 psi
